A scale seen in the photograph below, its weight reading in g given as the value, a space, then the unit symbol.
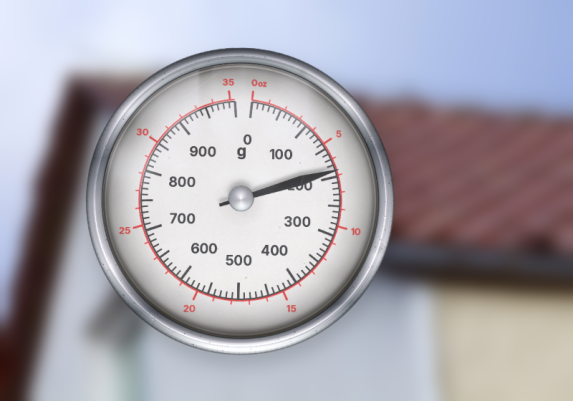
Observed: 190 g
